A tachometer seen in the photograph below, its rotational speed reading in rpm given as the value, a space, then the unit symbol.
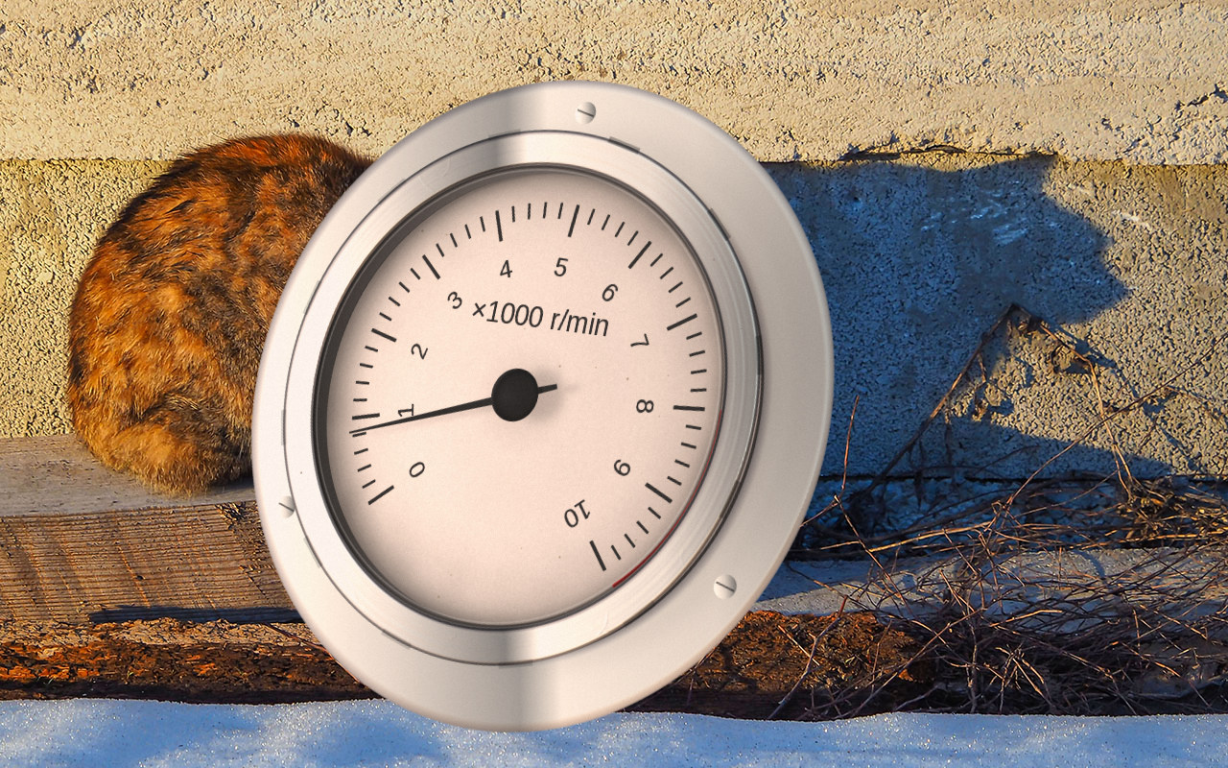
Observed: 800 rpm
